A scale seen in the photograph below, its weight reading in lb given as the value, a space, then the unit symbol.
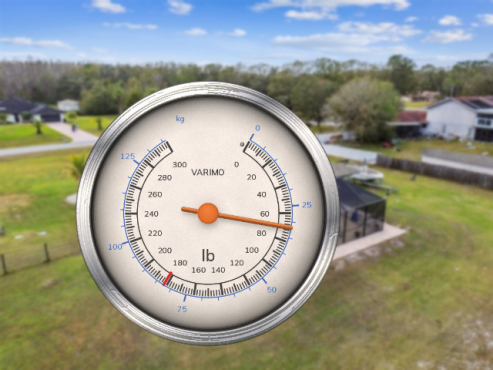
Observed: 70 lb
